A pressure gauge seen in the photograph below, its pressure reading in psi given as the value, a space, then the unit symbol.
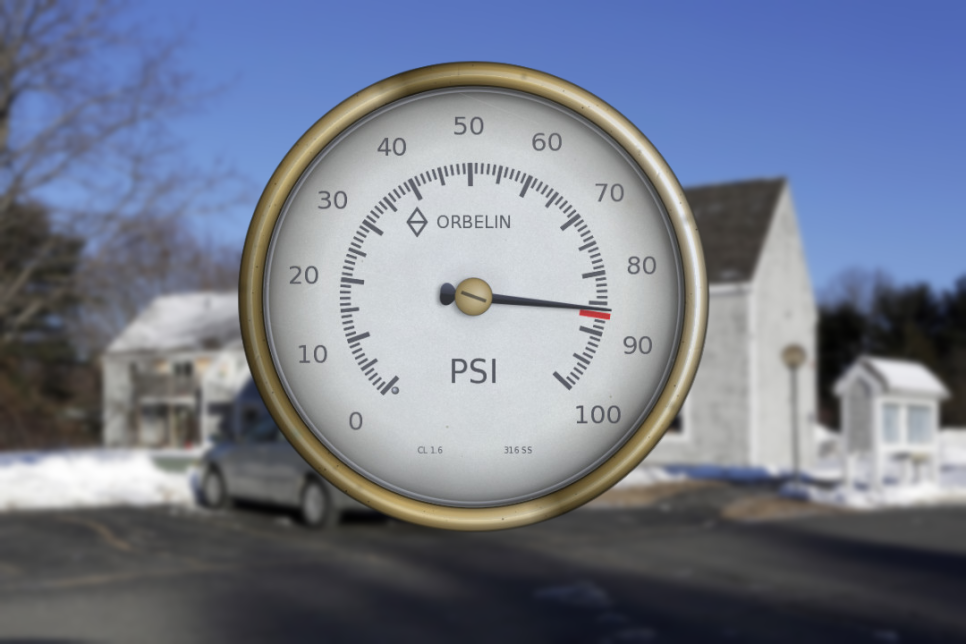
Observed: 86 psi
